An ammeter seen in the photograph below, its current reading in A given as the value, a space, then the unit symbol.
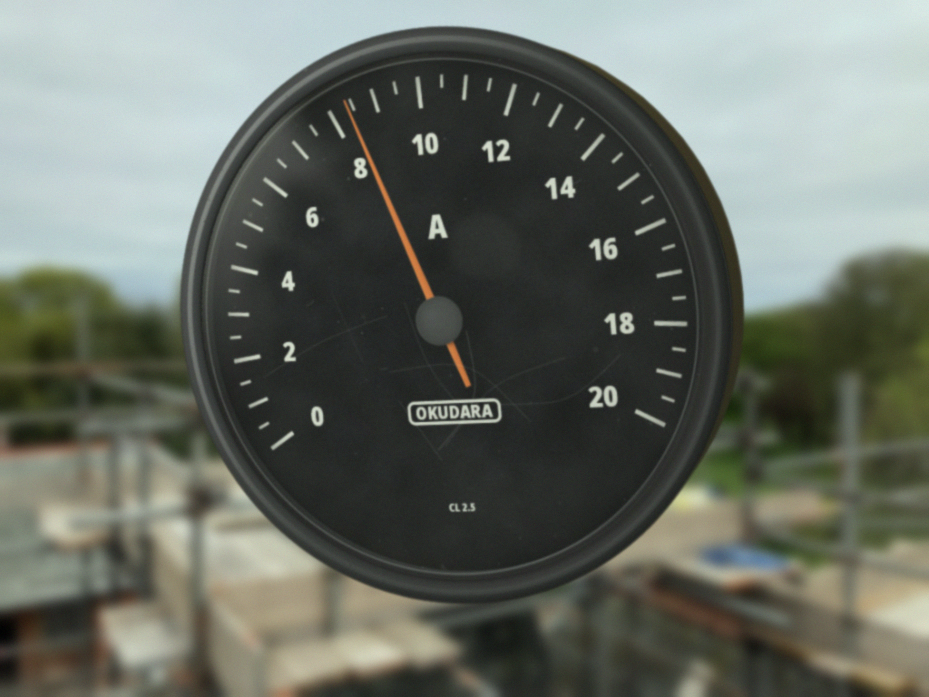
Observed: 8.5 A
